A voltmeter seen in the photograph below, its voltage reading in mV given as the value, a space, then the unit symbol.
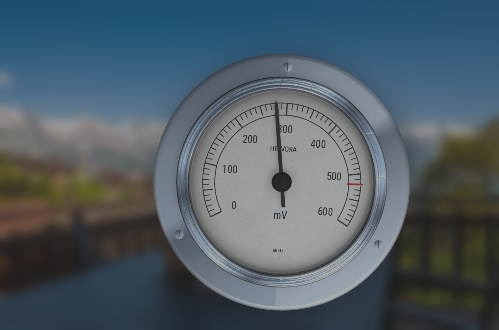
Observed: 280 mV
